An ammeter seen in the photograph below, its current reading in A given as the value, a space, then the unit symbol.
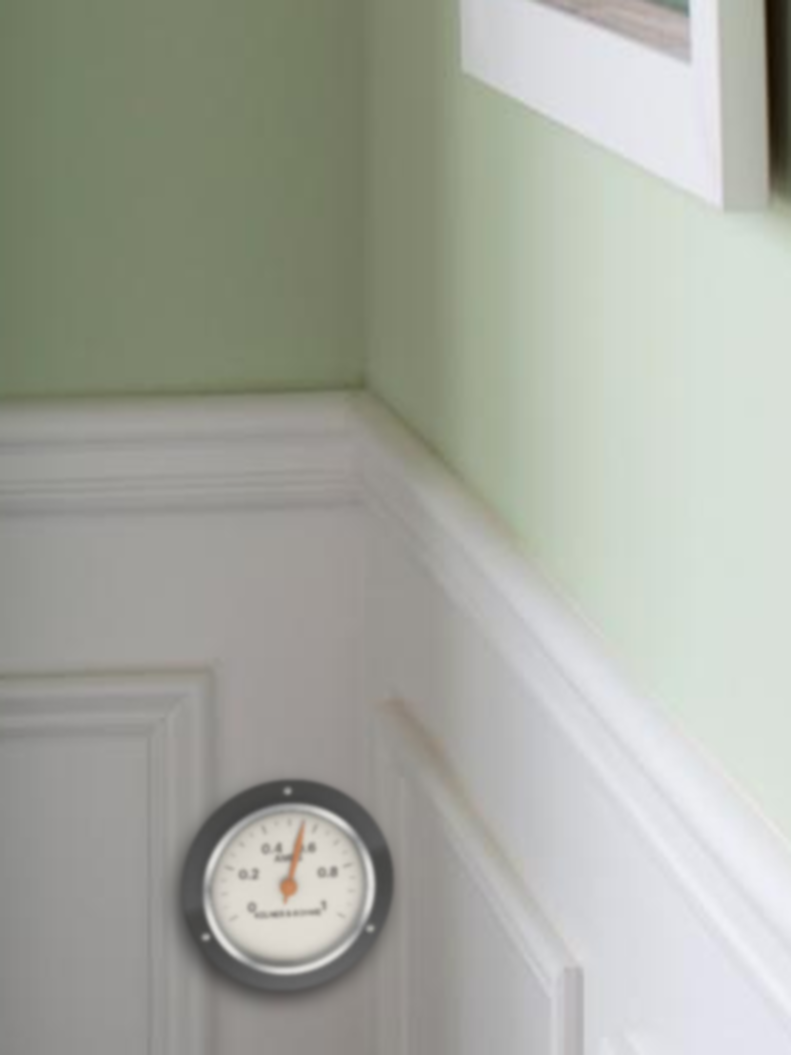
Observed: 0.55 A
